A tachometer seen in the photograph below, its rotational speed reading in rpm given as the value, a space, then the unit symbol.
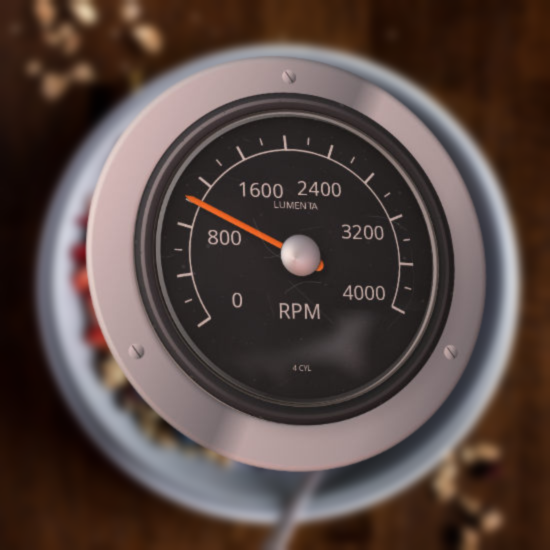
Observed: 1000 rpm
